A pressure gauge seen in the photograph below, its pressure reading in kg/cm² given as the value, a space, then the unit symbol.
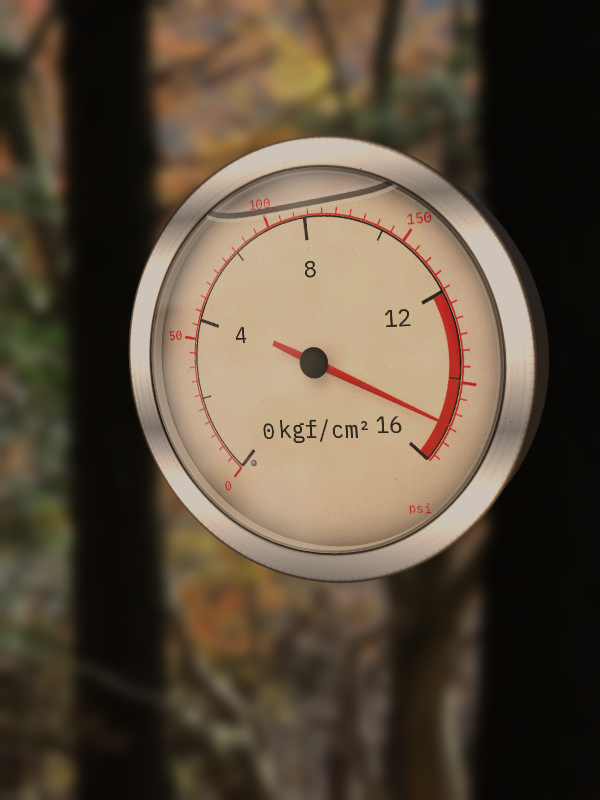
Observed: 15 kg/cm²
